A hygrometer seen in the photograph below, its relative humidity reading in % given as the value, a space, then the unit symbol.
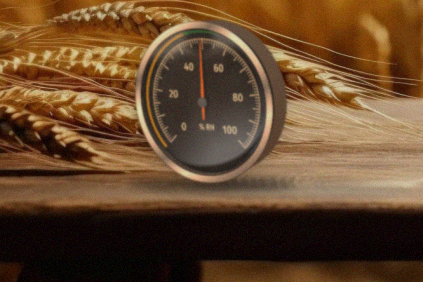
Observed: 50 %
